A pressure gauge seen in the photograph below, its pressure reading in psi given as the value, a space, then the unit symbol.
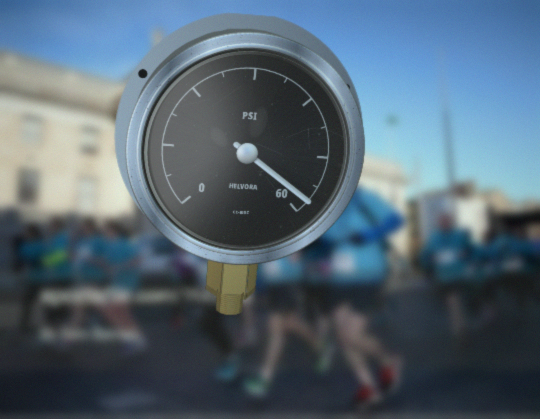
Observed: 57.5 psi
